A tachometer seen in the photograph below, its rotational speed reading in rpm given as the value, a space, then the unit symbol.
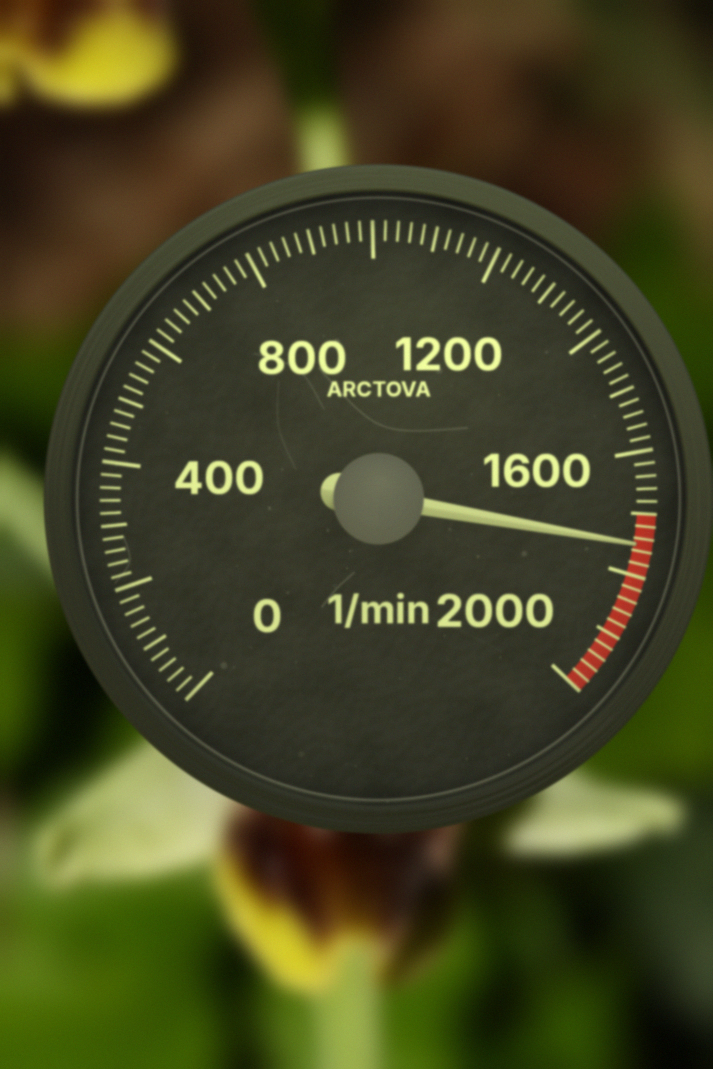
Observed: 1750 rpm
